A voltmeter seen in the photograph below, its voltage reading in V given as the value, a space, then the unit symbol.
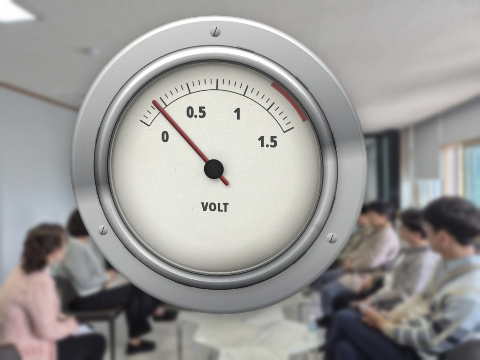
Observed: 0.2 V
